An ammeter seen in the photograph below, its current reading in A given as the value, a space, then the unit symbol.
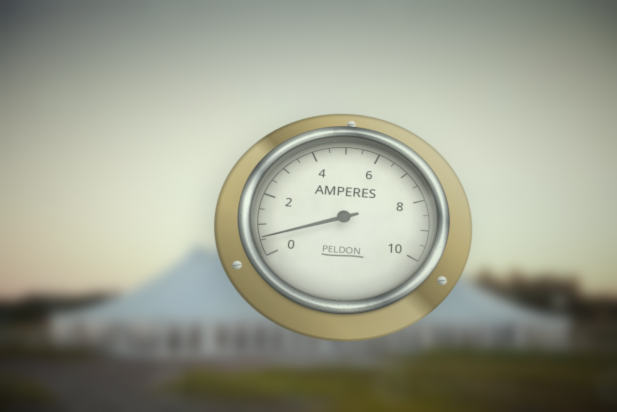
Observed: 0.5 A
